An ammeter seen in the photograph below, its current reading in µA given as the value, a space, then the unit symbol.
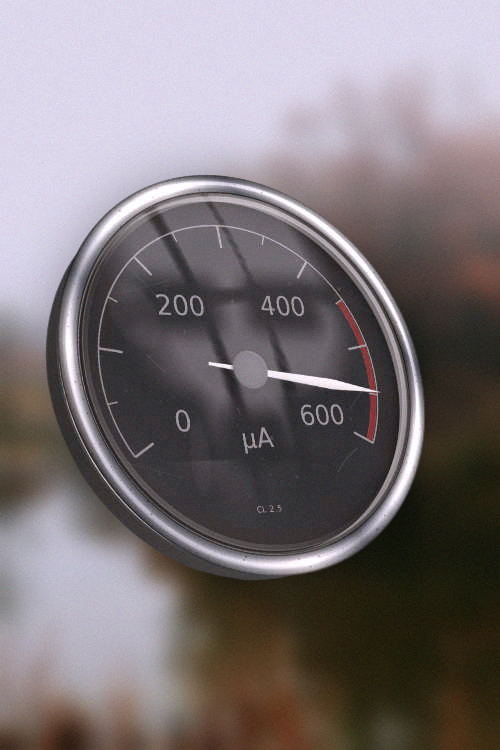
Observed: 550 µA
